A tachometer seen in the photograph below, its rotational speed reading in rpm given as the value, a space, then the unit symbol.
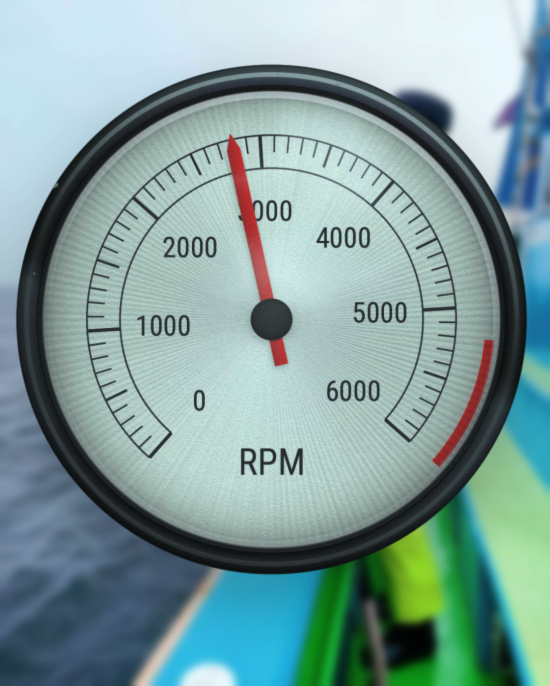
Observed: 2800 rpm
